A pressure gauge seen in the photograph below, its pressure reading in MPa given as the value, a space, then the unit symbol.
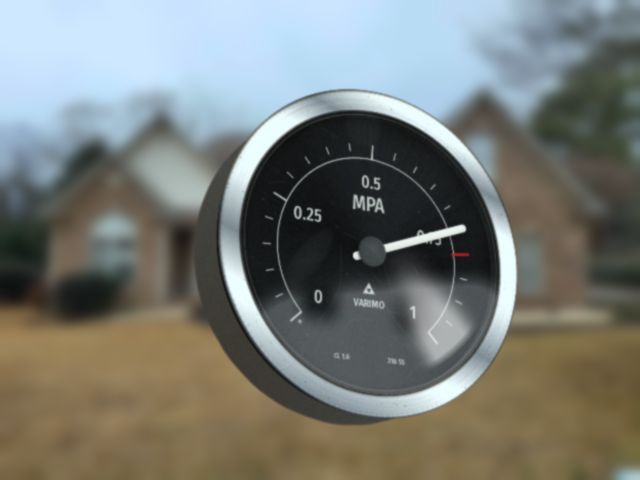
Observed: 0.75 MPa
